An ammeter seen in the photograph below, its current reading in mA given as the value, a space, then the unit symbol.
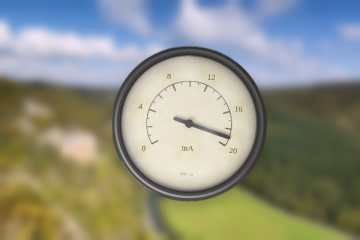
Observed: 19 mA
